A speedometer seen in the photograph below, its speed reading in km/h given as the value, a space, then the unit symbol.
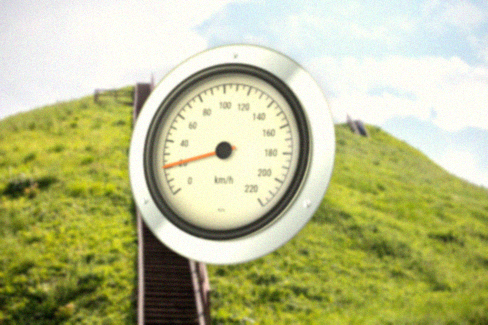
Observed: 20 km/h
